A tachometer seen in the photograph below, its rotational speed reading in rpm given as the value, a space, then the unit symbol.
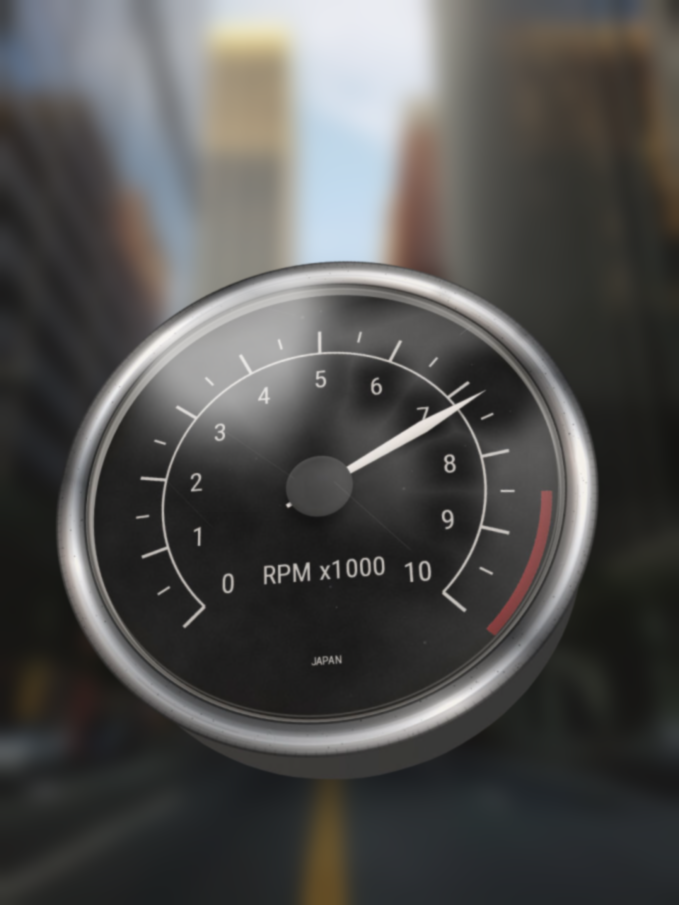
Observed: 7250 rpm
